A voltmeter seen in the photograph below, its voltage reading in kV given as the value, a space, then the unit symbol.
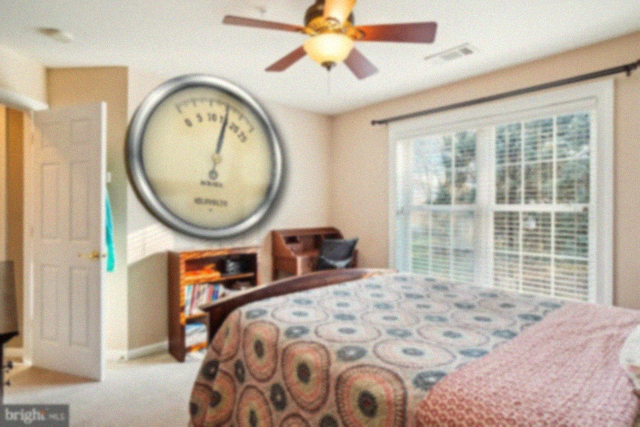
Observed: 15 kV
